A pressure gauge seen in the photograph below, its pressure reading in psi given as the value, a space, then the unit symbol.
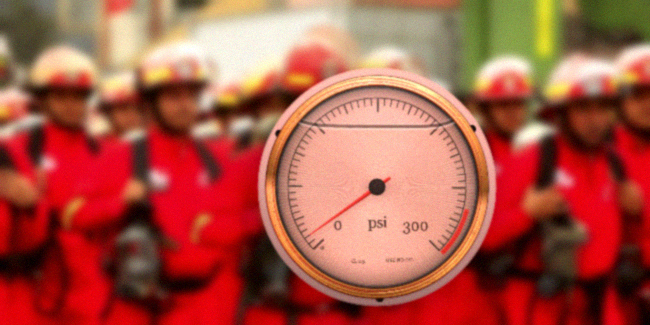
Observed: 10 psi
